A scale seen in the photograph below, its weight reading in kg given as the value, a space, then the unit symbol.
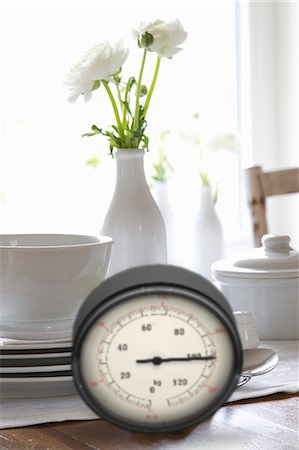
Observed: 100 kg
